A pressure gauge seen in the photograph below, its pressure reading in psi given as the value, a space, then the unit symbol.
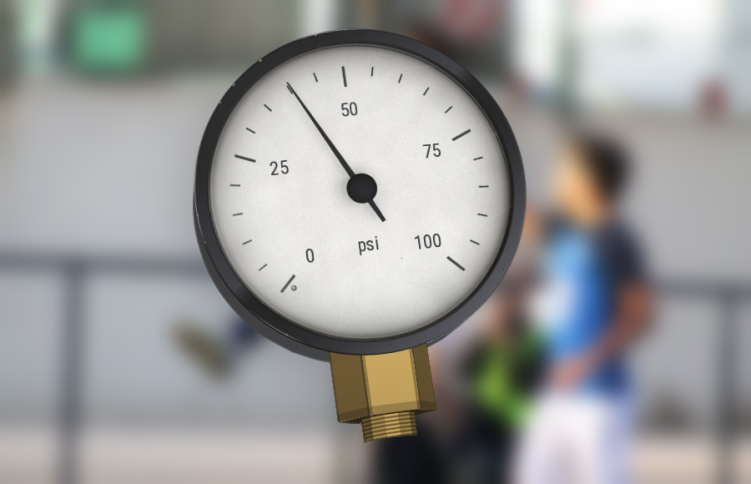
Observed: 40 psi
